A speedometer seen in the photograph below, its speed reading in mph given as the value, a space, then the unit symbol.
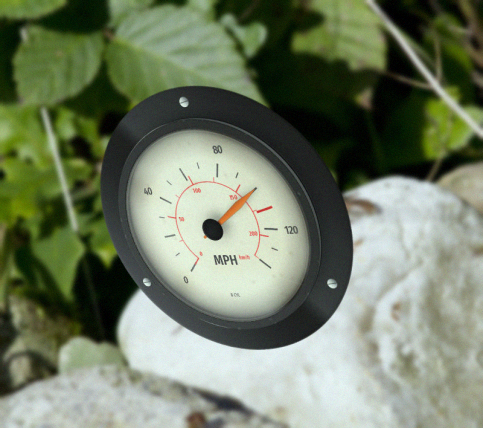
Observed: 100 mph
